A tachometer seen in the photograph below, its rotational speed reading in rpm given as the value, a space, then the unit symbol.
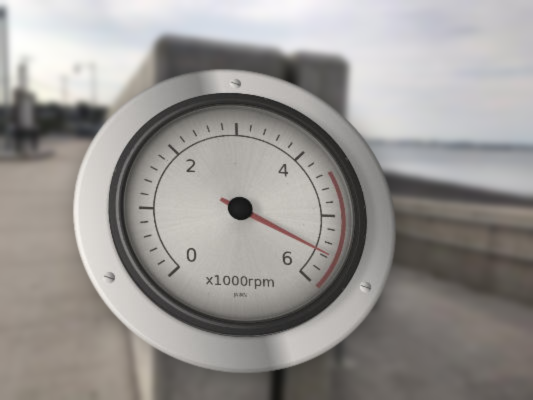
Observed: 5600 rpm
